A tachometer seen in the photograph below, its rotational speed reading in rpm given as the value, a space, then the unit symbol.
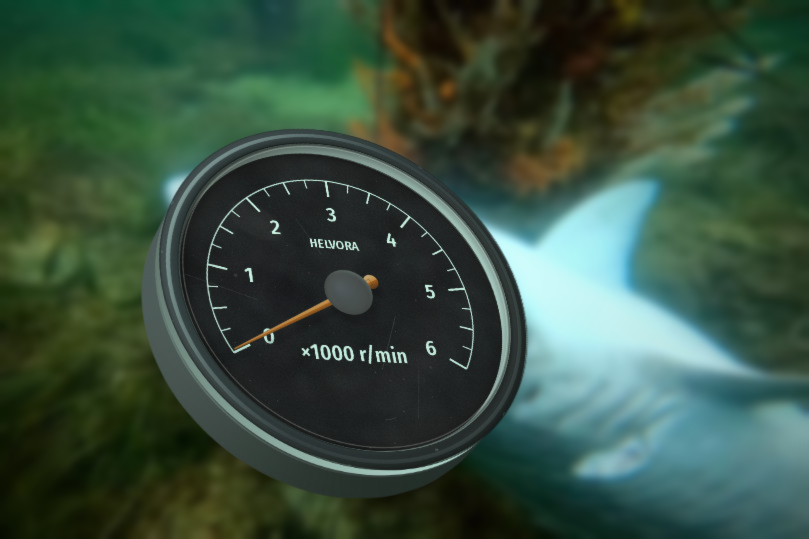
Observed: 0 rpm
